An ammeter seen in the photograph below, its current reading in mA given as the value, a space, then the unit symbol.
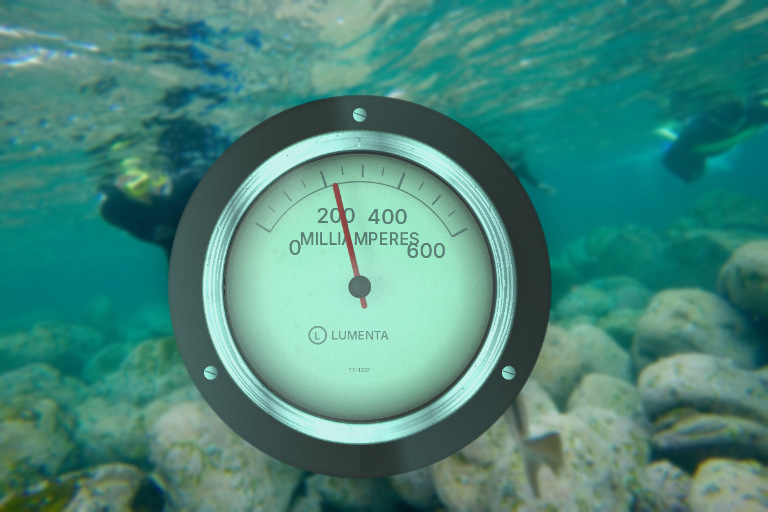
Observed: 225 mA
